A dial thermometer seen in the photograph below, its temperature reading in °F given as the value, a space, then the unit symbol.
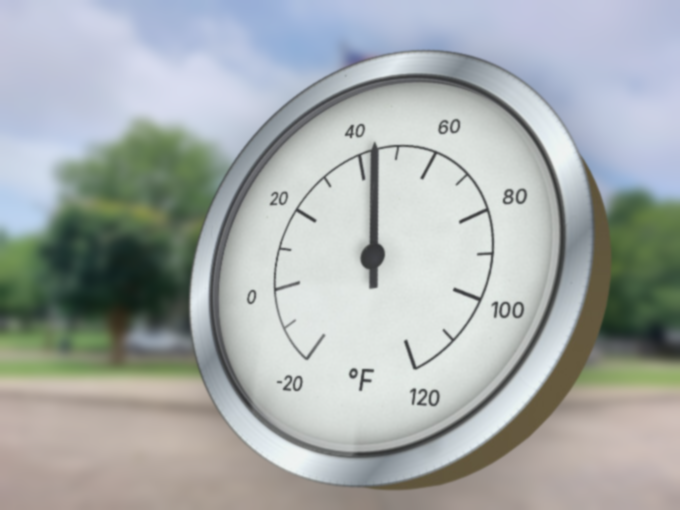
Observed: 45 °F
